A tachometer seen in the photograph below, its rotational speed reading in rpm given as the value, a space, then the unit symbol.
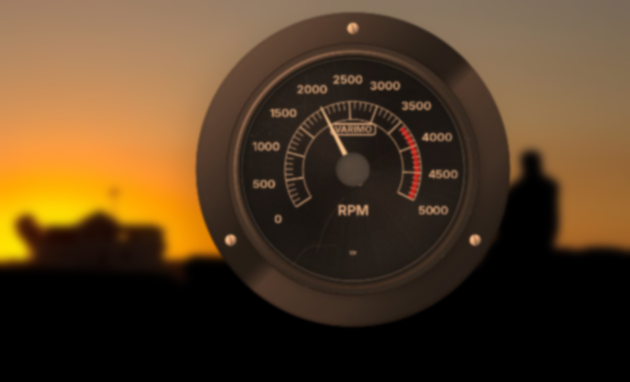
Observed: 2000 rpm
